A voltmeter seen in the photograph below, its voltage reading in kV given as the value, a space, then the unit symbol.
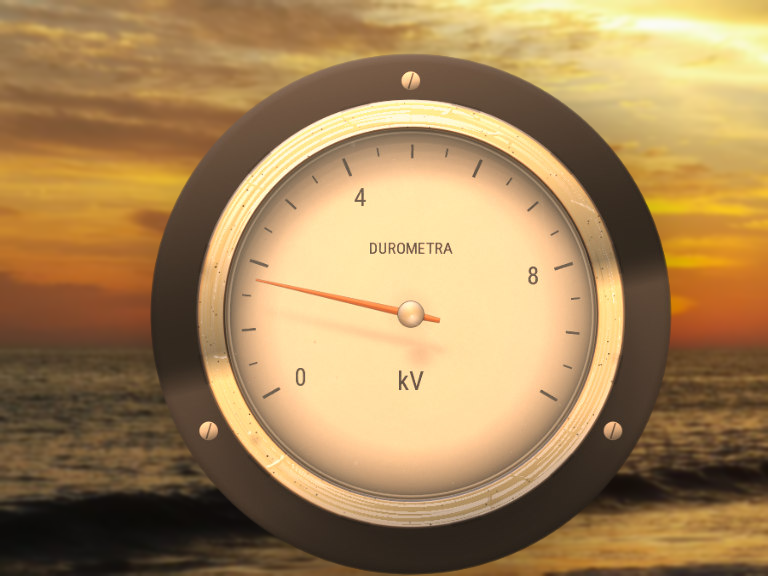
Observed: 1.75 kV
